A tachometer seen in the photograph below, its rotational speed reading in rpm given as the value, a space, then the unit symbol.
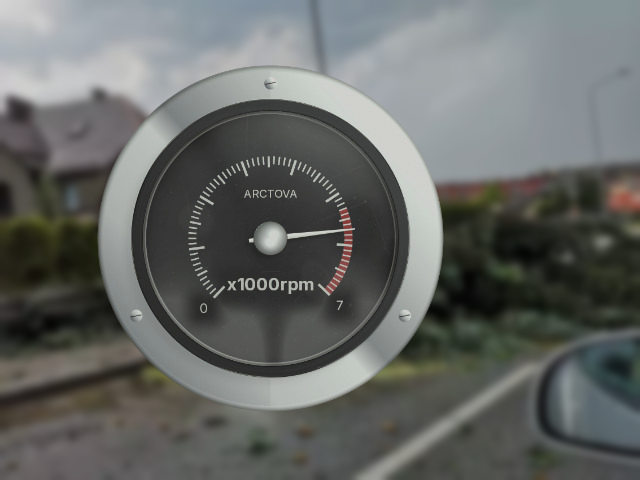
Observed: 5700 rpm
